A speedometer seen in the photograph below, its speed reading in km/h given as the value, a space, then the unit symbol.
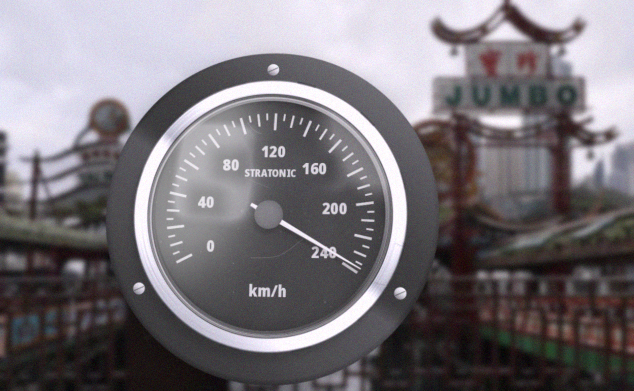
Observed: 237.5 km/h
